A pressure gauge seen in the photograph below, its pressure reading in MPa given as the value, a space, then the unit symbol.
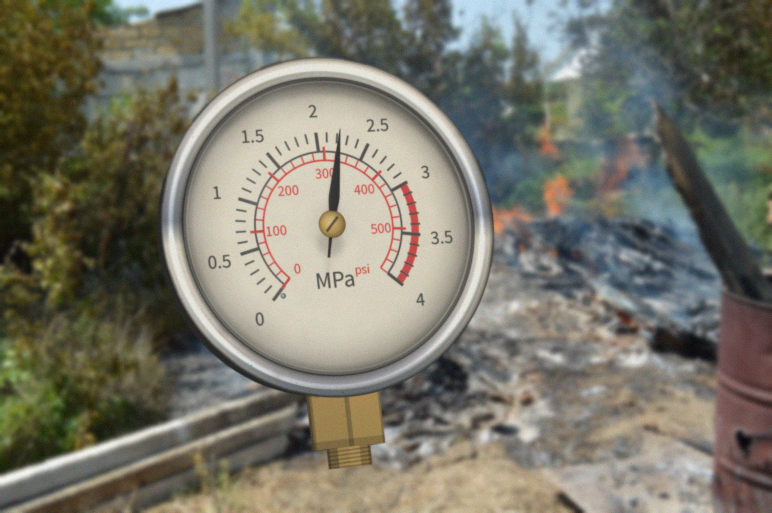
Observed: 2.2 MPa
